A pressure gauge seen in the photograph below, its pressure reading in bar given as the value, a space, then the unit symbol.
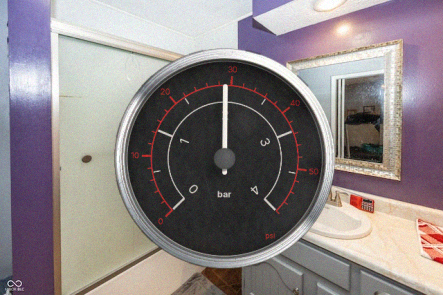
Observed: 2 bar
